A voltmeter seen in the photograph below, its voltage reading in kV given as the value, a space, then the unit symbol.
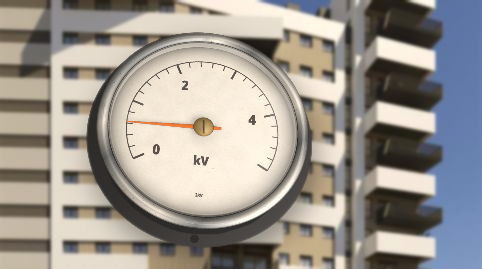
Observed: 0.6 kV
